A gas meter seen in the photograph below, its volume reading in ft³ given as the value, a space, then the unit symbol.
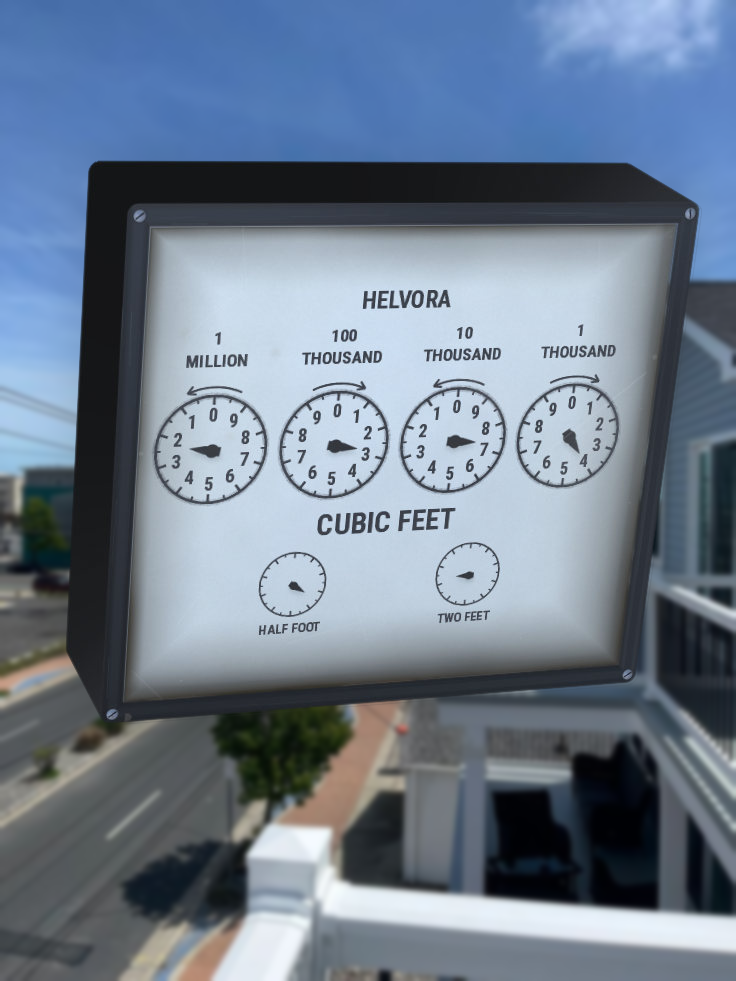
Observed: 227400 ft³
